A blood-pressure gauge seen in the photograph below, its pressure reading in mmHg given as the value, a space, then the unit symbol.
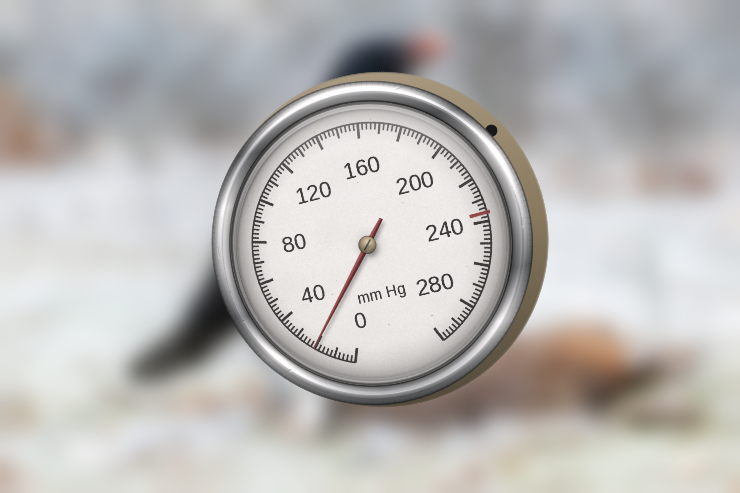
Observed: 20 mmHg
